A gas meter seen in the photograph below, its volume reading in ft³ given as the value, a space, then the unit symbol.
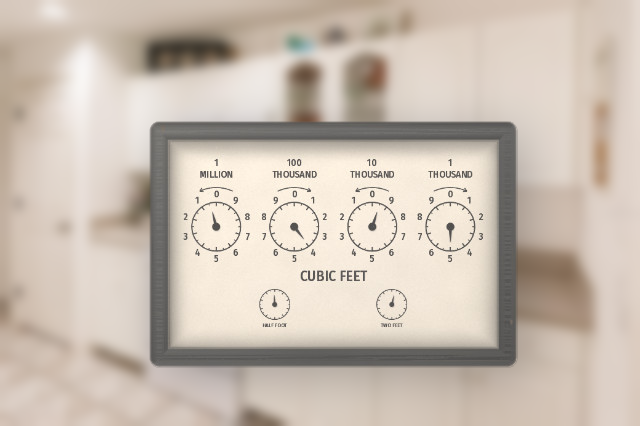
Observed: 39500 ft³
